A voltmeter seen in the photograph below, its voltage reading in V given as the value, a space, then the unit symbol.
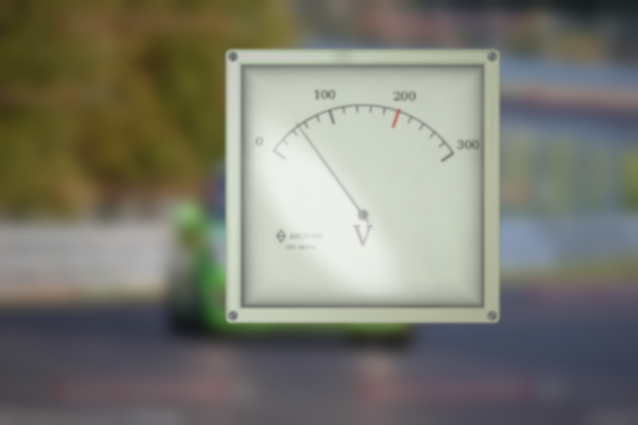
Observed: 50 V
